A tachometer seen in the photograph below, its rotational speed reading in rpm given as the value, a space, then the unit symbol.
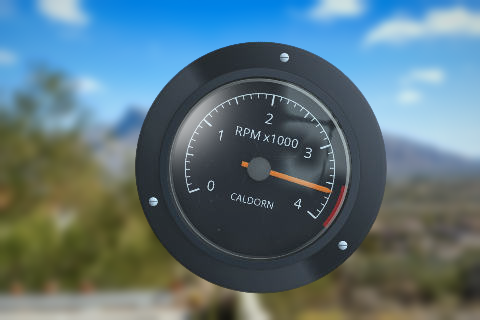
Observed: 3600 rpm
